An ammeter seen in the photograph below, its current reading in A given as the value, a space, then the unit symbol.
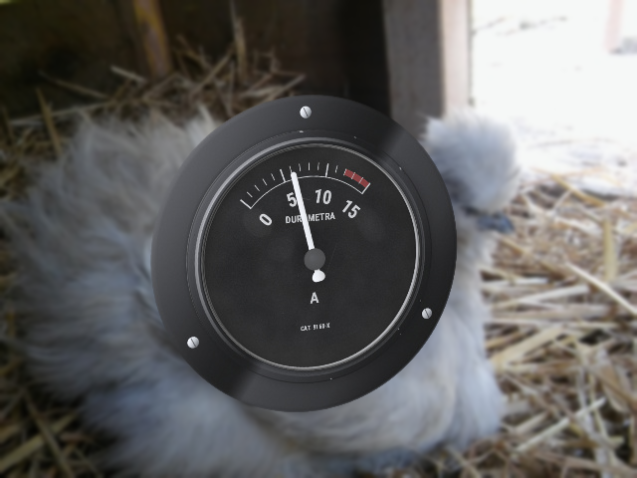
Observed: 6 A
